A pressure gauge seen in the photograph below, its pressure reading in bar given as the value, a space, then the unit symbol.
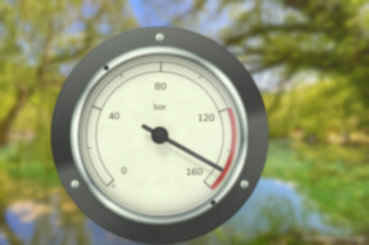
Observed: 150 bar
